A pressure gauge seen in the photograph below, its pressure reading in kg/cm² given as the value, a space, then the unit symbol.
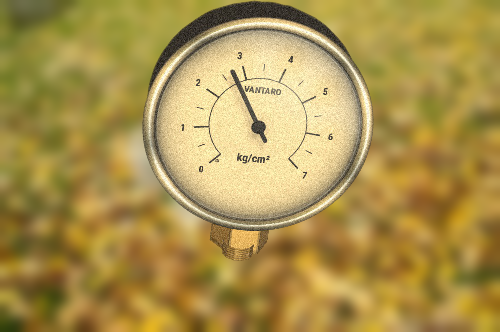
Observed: 2.75 kg/cm²
